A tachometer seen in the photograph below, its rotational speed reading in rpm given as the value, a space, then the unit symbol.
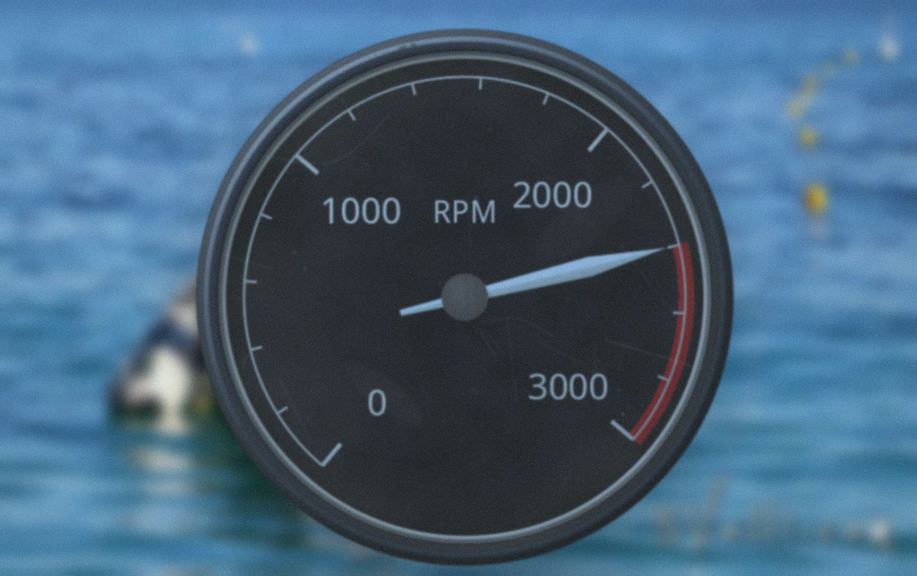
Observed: 2400 rpm
